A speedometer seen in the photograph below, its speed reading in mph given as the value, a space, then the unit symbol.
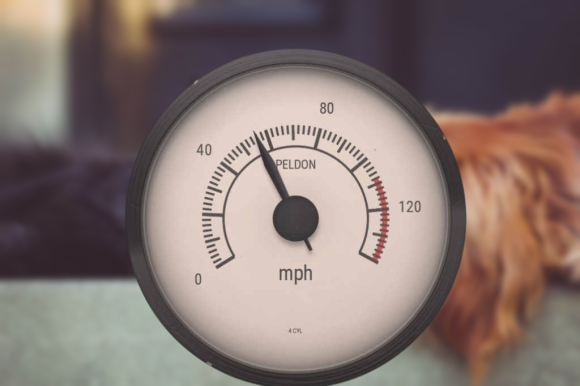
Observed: 56 mph
